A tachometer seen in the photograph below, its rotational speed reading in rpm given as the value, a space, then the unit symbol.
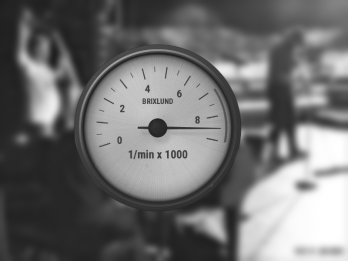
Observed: 8500 rpm
